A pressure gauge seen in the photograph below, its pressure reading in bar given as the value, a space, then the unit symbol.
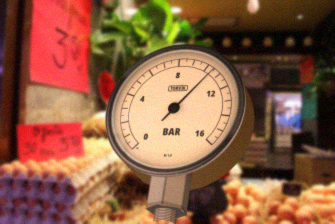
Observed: 10.5 bar
